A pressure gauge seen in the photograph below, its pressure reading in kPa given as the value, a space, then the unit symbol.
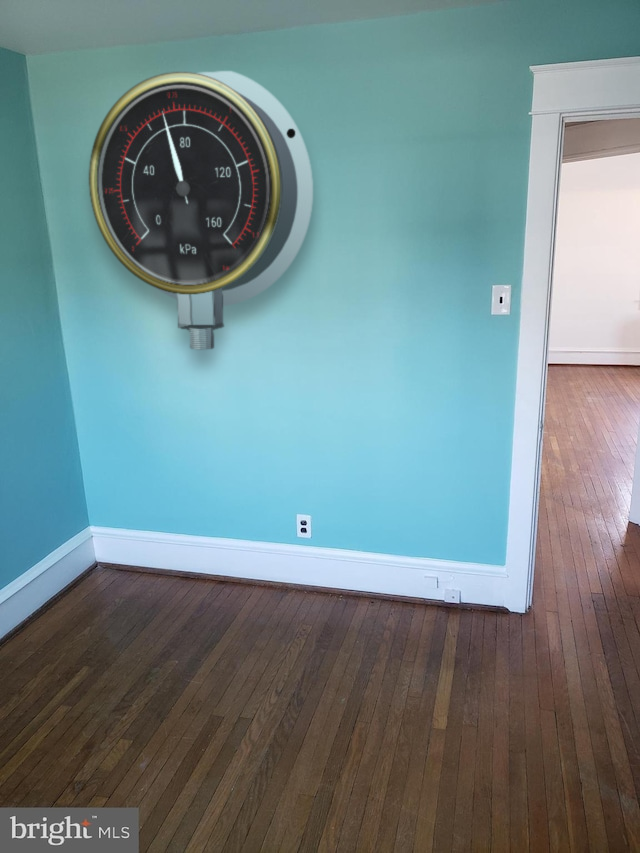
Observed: 70 kPa
